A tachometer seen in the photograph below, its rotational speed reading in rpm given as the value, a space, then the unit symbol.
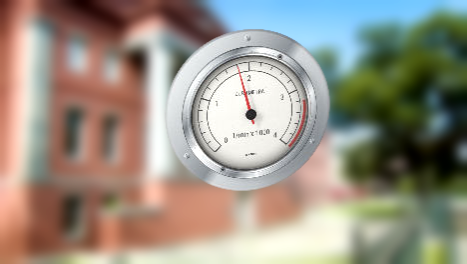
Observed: 1800 rpm
